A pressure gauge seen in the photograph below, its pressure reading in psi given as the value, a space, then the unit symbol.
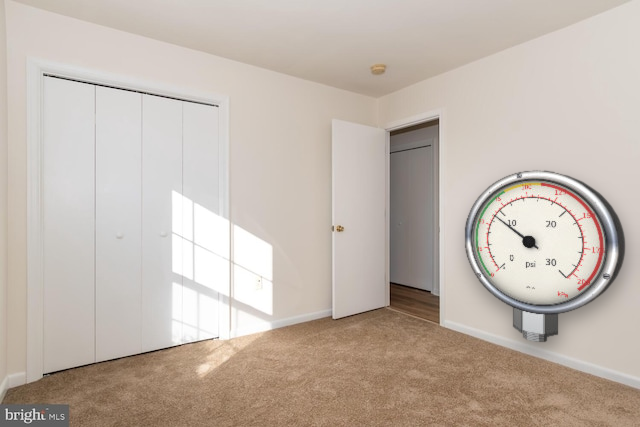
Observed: 9 psi
